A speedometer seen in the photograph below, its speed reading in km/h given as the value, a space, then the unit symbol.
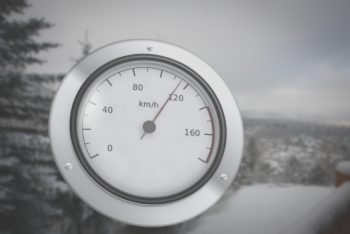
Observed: 115 km/h
